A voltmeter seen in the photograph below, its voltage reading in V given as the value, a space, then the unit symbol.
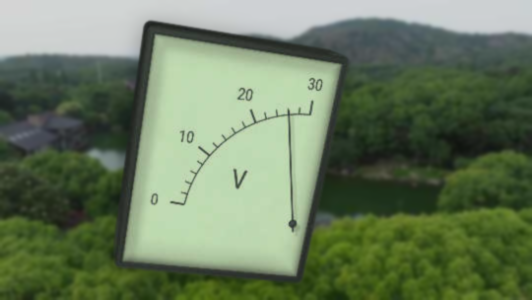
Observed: 26 V
